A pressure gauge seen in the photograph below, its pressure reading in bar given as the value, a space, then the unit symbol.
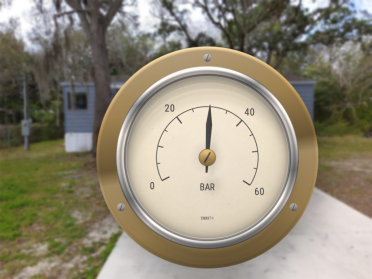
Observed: 30 bar
